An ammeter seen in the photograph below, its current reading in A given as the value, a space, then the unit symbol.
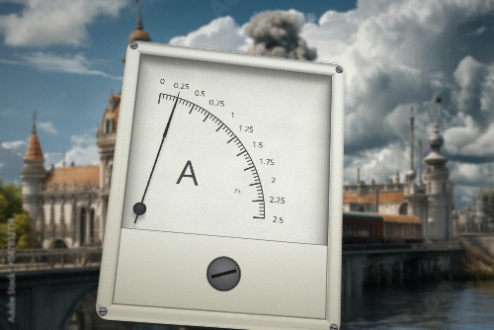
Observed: 0.25 A
